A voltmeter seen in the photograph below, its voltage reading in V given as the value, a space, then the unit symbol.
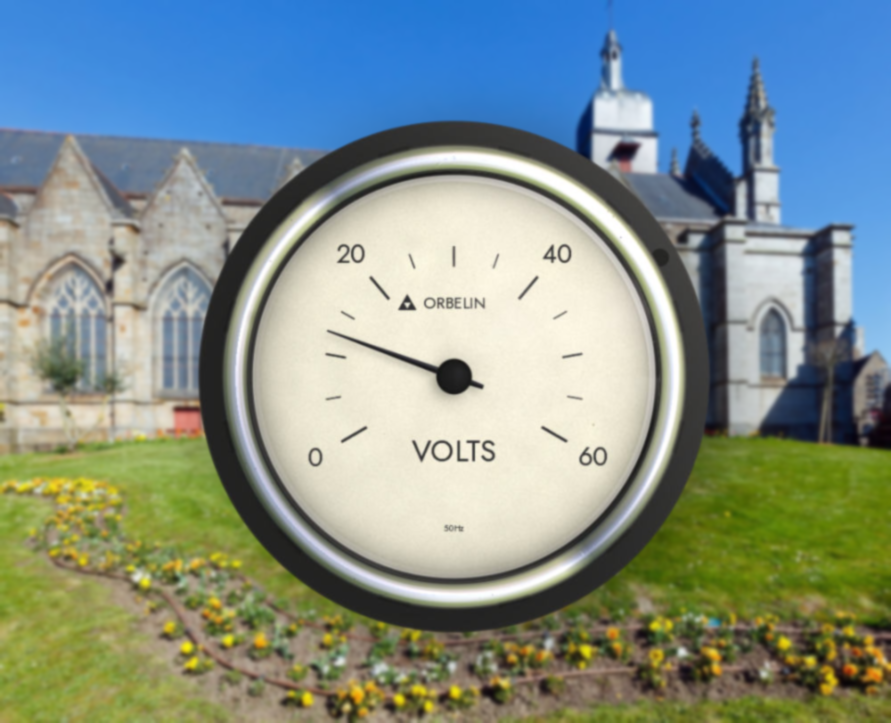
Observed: 12.5 V
